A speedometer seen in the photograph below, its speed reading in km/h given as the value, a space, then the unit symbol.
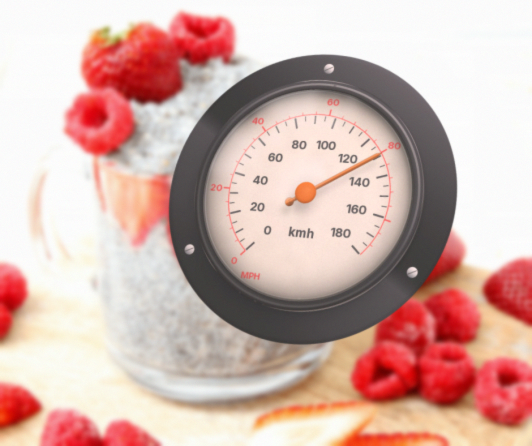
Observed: 130 km/h
